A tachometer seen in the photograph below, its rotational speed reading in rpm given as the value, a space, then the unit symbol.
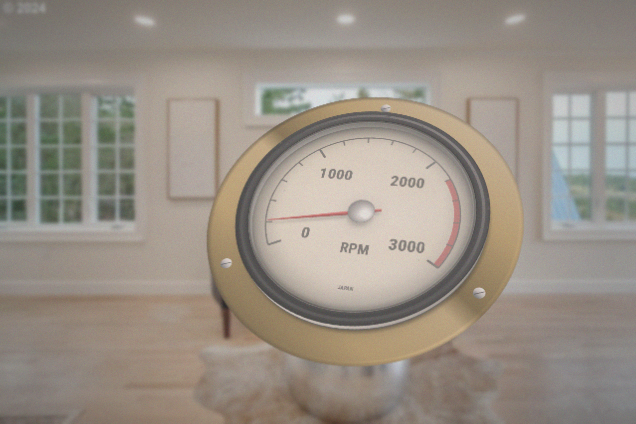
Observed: 200 rpm
